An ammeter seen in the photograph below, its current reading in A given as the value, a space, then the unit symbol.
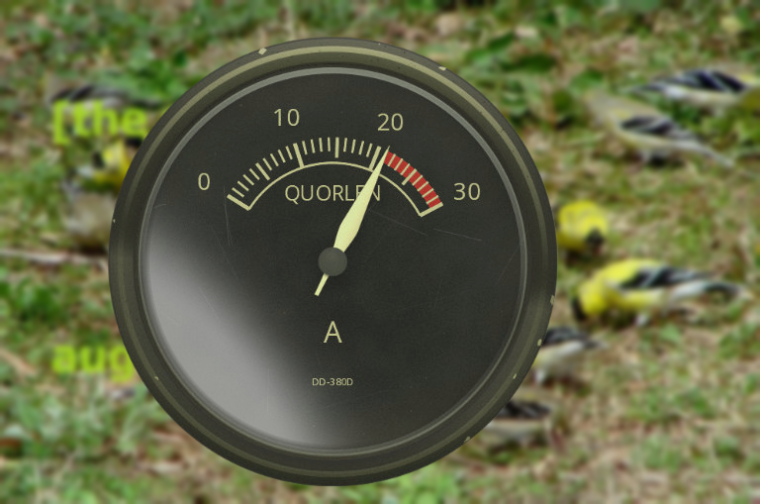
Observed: 21 A
